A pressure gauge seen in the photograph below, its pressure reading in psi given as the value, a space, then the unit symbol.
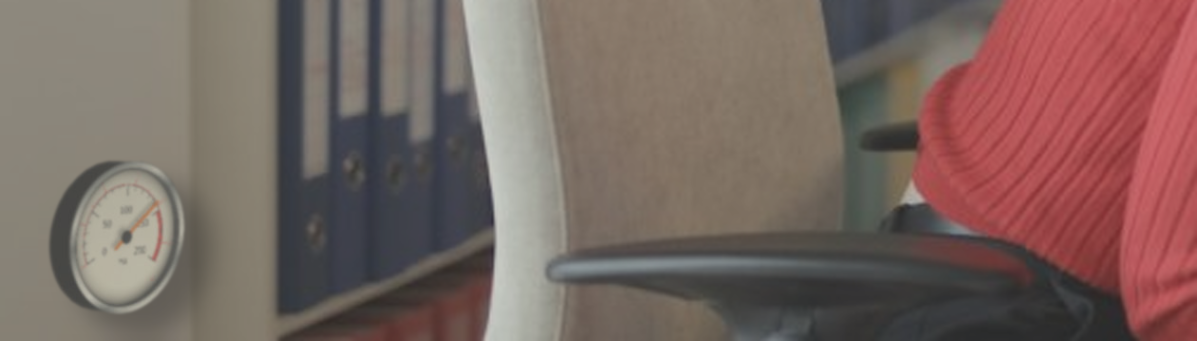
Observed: 140 psi
